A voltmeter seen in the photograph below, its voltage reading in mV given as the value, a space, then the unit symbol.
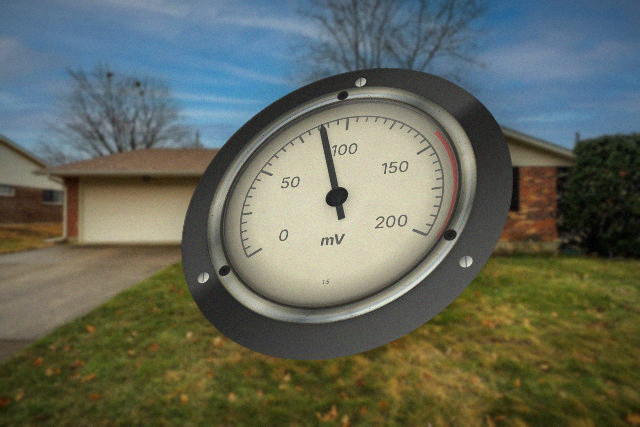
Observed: 87.5 mV
